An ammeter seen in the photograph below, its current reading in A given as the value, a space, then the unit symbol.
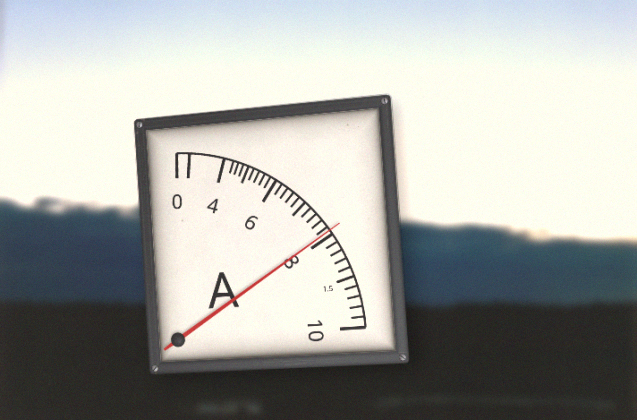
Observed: 7.9 A
